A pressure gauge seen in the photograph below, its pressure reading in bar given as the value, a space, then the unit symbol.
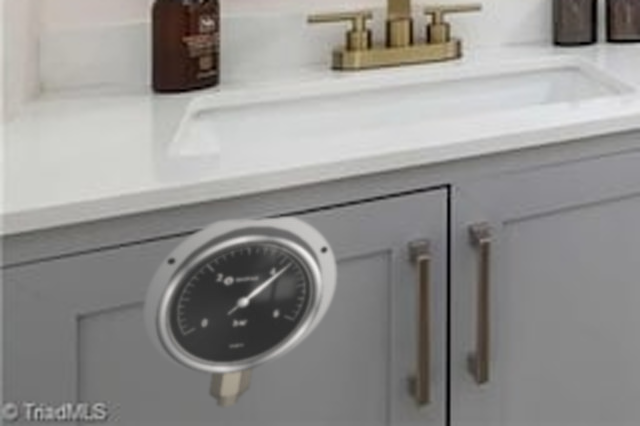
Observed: 4.2 bar
